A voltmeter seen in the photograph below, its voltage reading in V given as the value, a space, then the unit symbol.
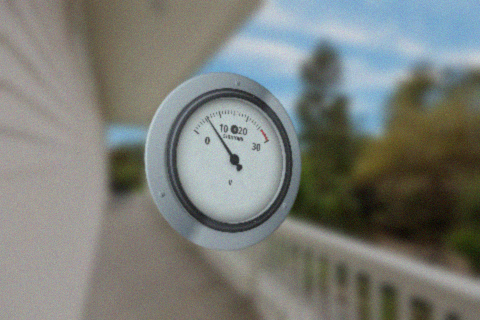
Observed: 5 V
